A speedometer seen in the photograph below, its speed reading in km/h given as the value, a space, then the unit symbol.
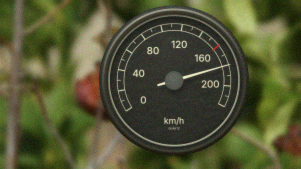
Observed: 180 km/h
